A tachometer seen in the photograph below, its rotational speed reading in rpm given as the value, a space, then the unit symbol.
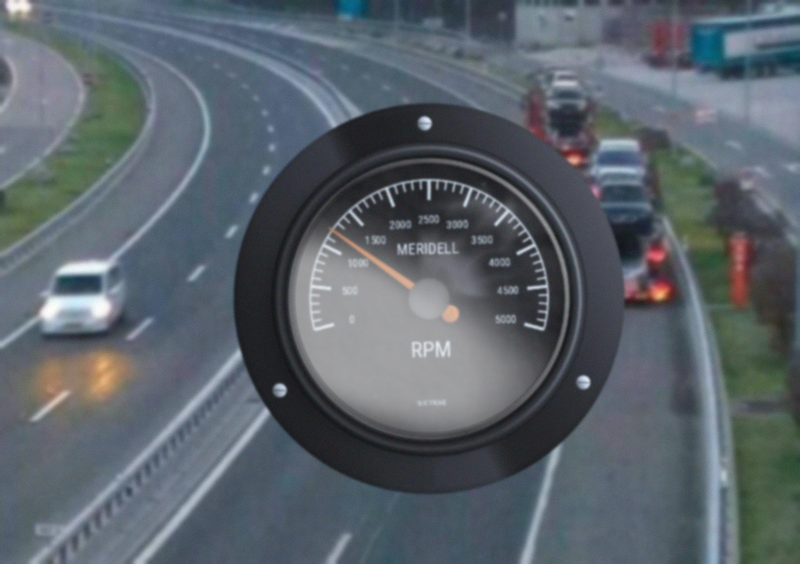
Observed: 1200 rpm
